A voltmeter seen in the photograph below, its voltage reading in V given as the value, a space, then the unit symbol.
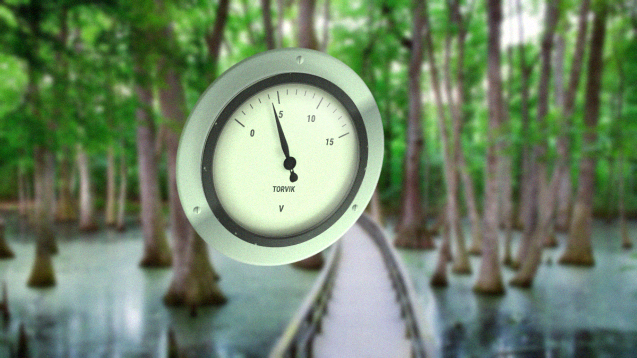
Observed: 4 V
